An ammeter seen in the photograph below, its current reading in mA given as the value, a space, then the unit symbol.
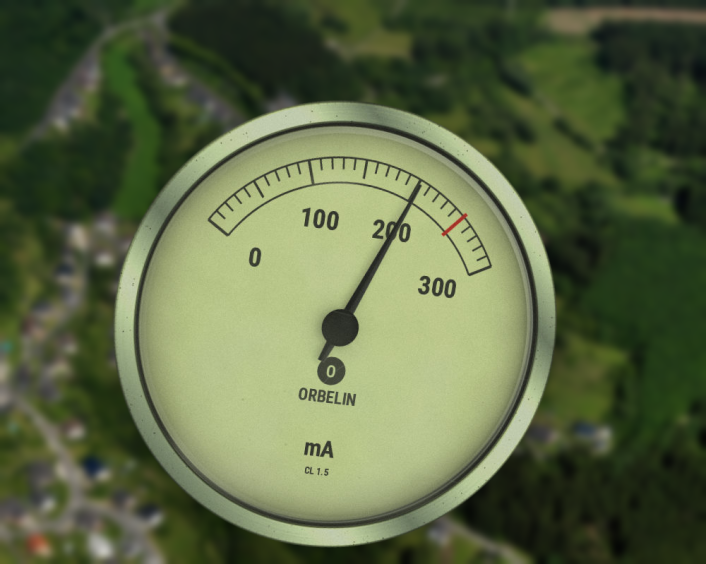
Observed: 200 mA
